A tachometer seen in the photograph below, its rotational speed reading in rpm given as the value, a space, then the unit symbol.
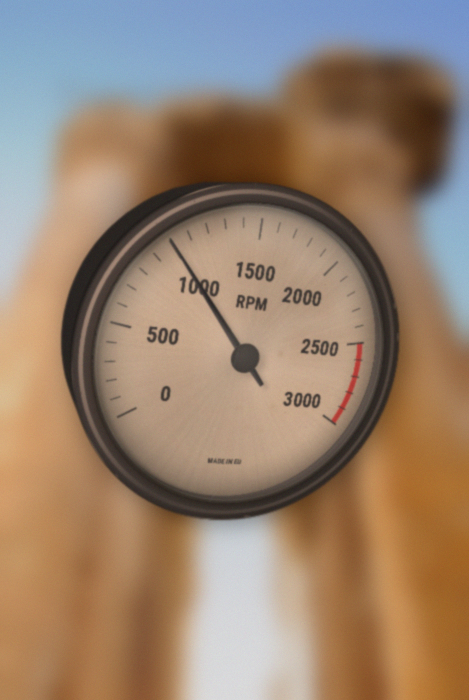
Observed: 1000 rpm
